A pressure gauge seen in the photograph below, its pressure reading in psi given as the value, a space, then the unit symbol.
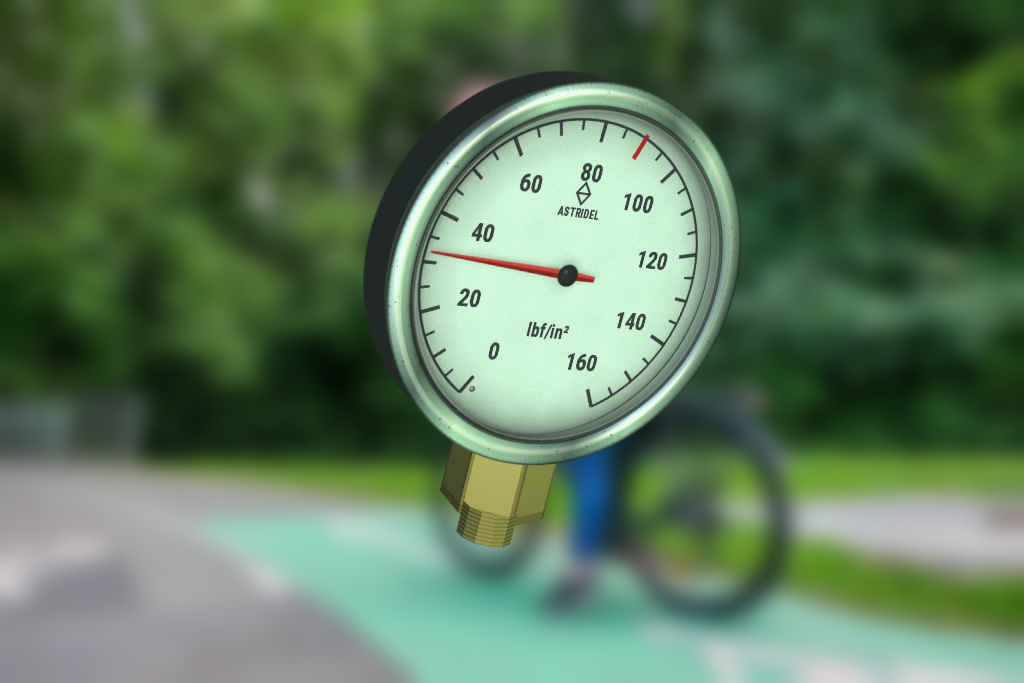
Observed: 32.5 psi
